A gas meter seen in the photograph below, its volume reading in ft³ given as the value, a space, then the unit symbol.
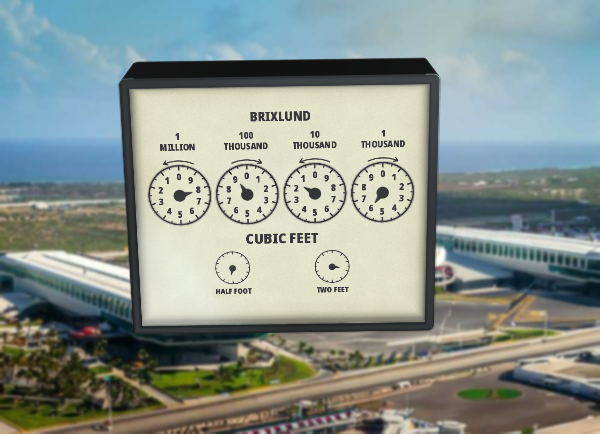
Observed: 791600 ft³
